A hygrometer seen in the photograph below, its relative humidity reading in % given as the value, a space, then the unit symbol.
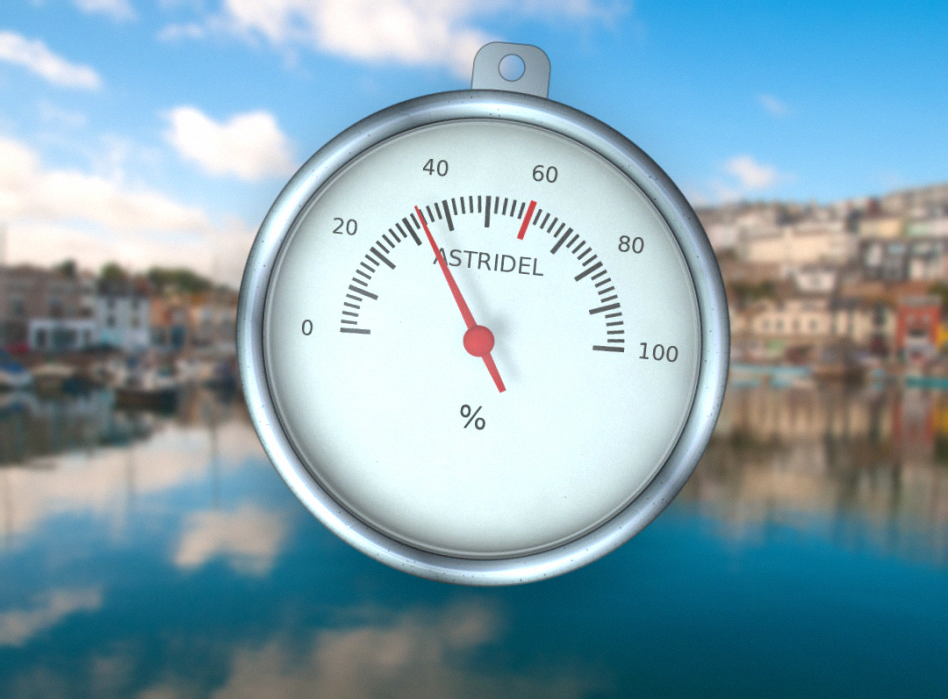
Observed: 34 %
